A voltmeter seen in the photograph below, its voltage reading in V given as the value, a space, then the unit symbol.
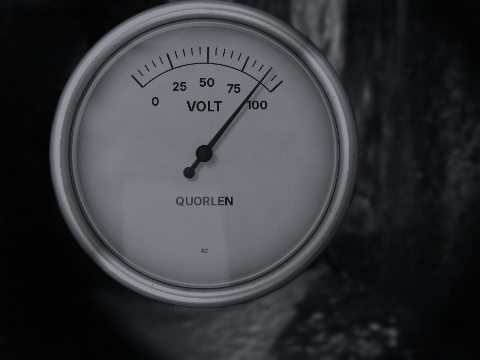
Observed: 90 V
